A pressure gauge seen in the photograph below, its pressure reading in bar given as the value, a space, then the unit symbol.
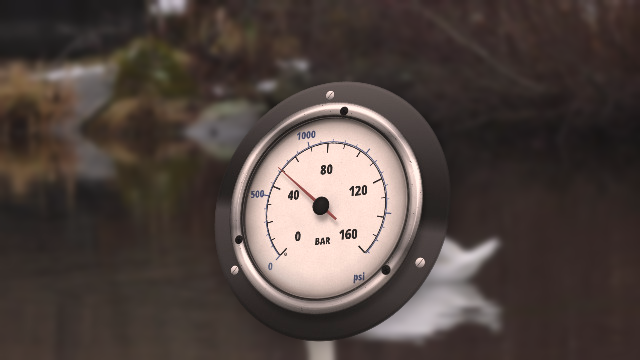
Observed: 50 bar
